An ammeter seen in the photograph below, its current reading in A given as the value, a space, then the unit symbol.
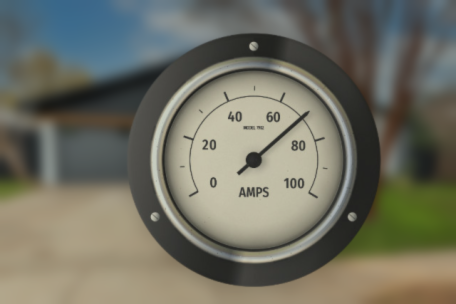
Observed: 70 A
